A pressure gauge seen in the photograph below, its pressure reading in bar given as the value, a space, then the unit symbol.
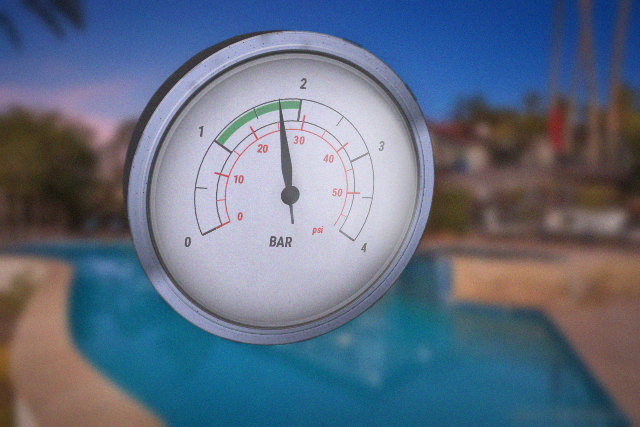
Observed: 1.75 bar
